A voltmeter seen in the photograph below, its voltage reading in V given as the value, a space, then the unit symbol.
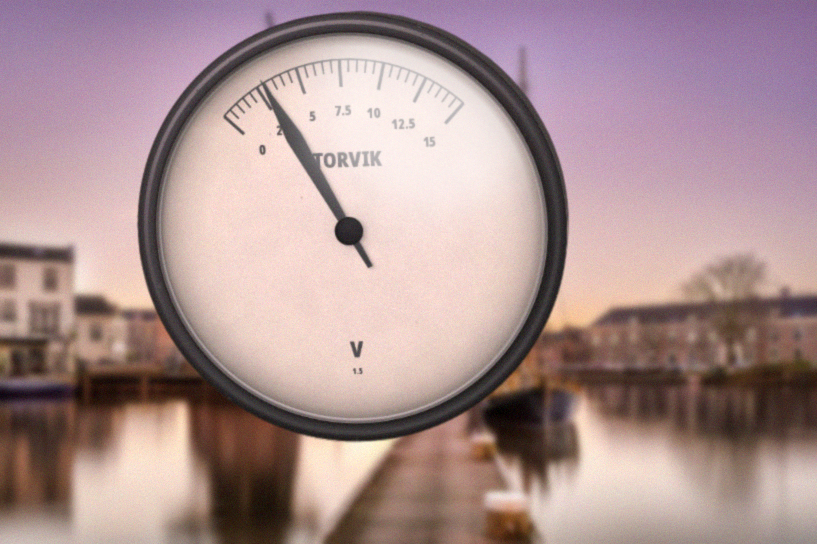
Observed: 3 V
